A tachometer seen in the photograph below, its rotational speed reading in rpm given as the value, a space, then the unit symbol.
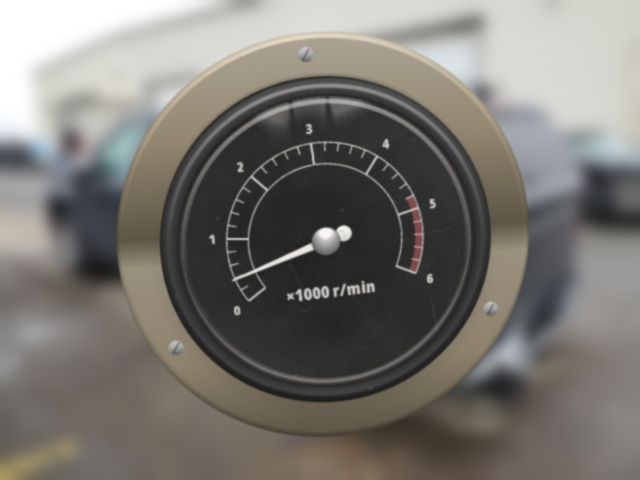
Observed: 400 rpm
